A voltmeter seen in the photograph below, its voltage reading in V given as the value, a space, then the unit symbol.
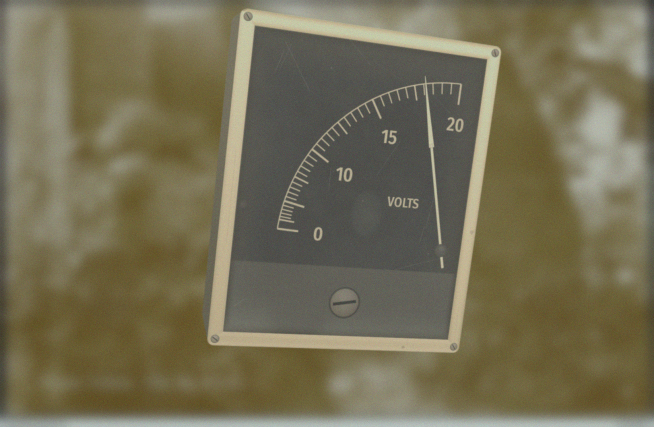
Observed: 18 V
